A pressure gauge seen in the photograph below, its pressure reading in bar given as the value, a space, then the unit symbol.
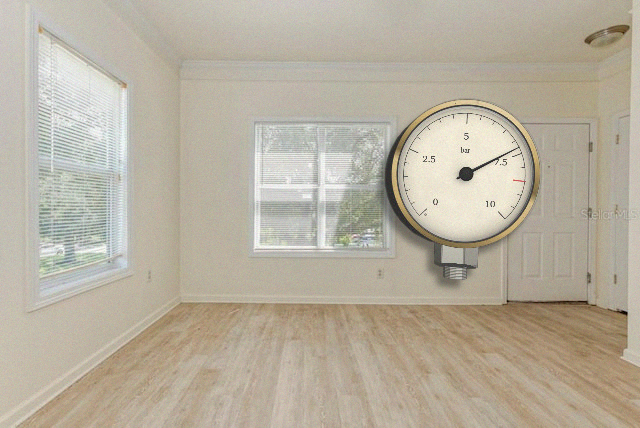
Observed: 7.25 bar
